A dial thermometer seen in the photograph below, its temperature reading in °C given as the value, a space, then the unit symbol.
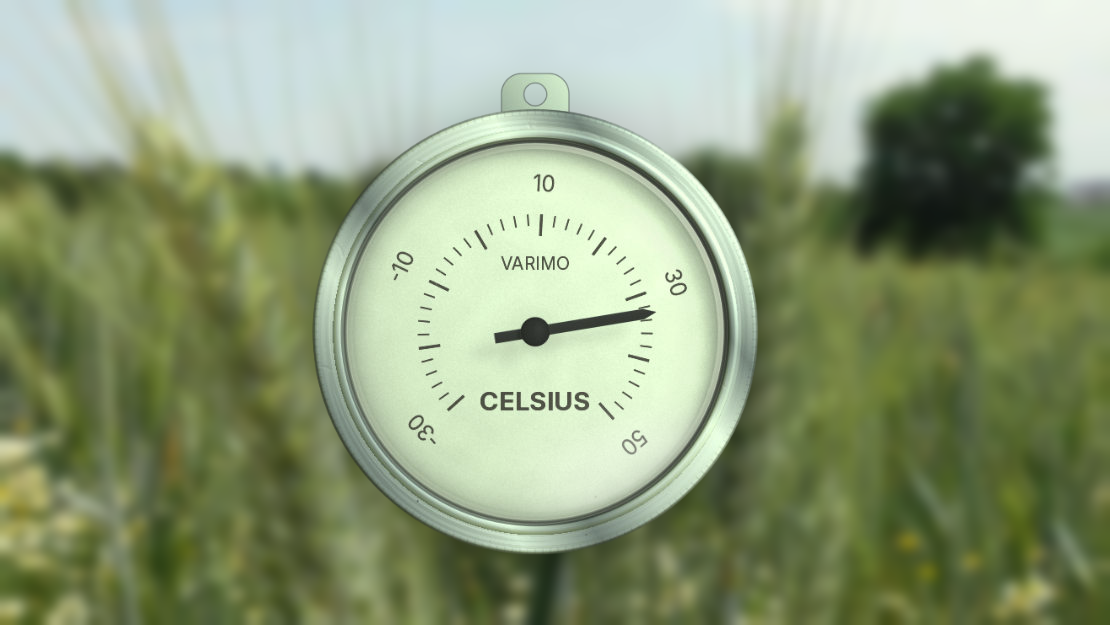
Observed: 33 °C
